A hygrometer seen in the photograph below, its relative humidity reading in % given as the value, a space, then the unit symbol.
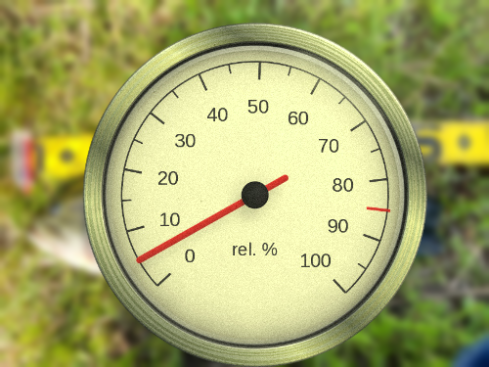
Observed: 5 %
